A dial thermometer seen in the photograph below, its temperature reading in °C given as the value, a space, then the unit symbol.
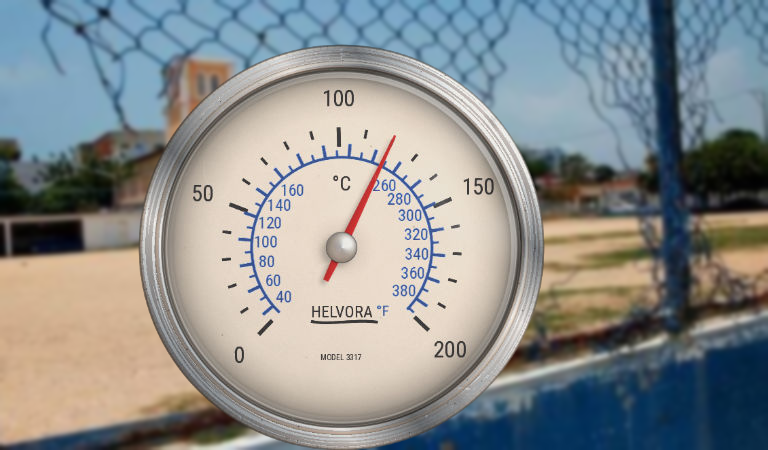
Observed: 120 °C
